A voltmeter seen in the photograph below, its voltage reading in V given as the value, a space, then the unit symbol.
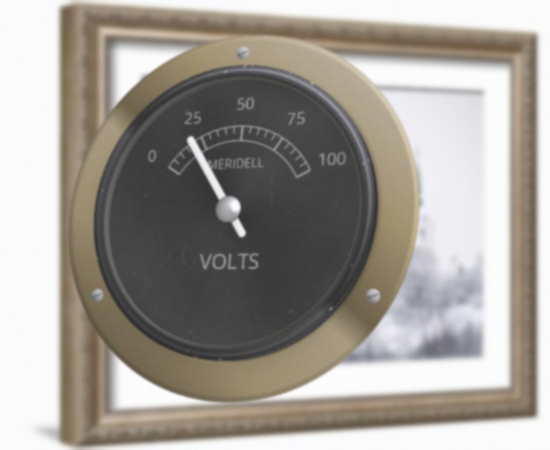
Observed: 20 V
